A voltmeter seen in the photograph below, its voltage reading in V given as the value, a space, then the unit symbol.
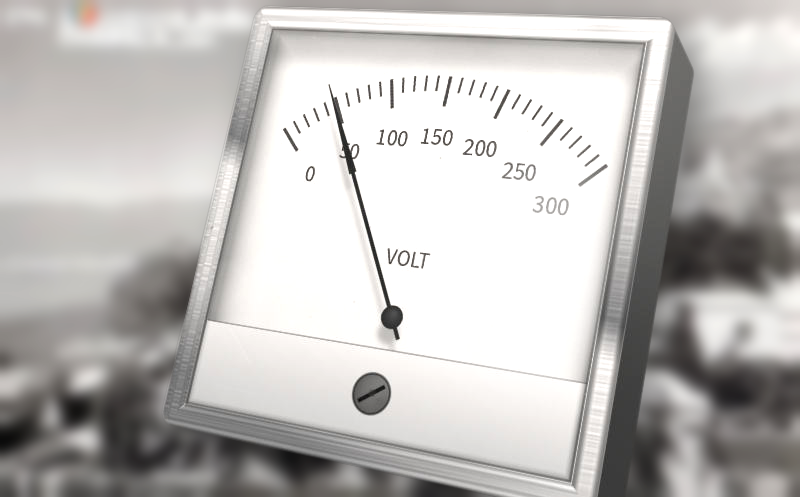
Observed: 50 V
